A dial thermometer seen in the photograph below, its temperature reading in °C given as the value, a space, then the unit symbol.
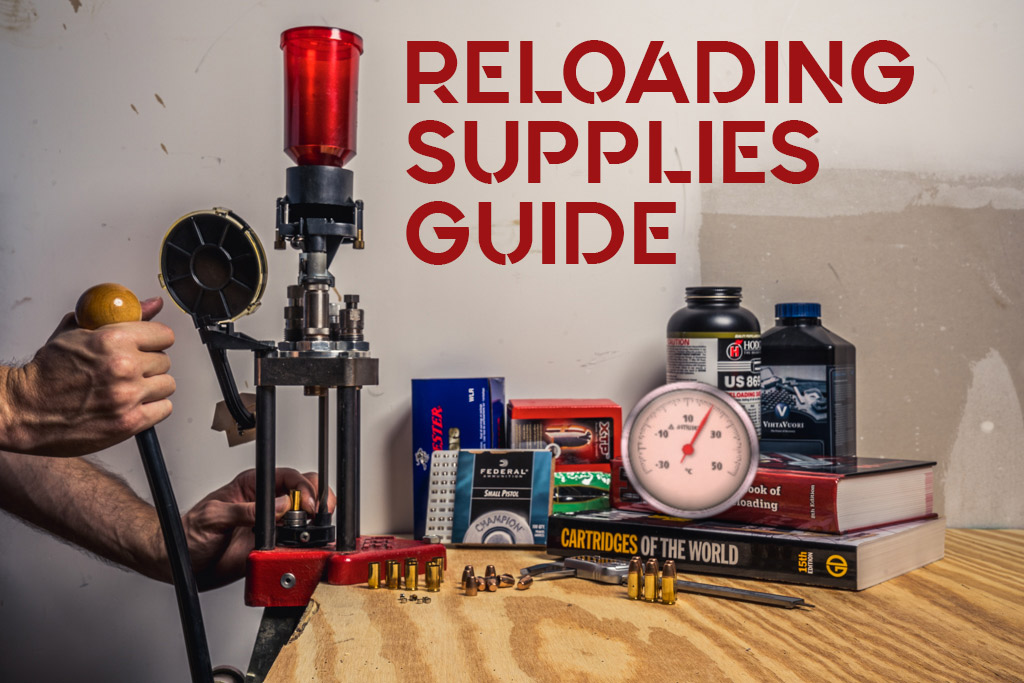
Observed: 20 °C
